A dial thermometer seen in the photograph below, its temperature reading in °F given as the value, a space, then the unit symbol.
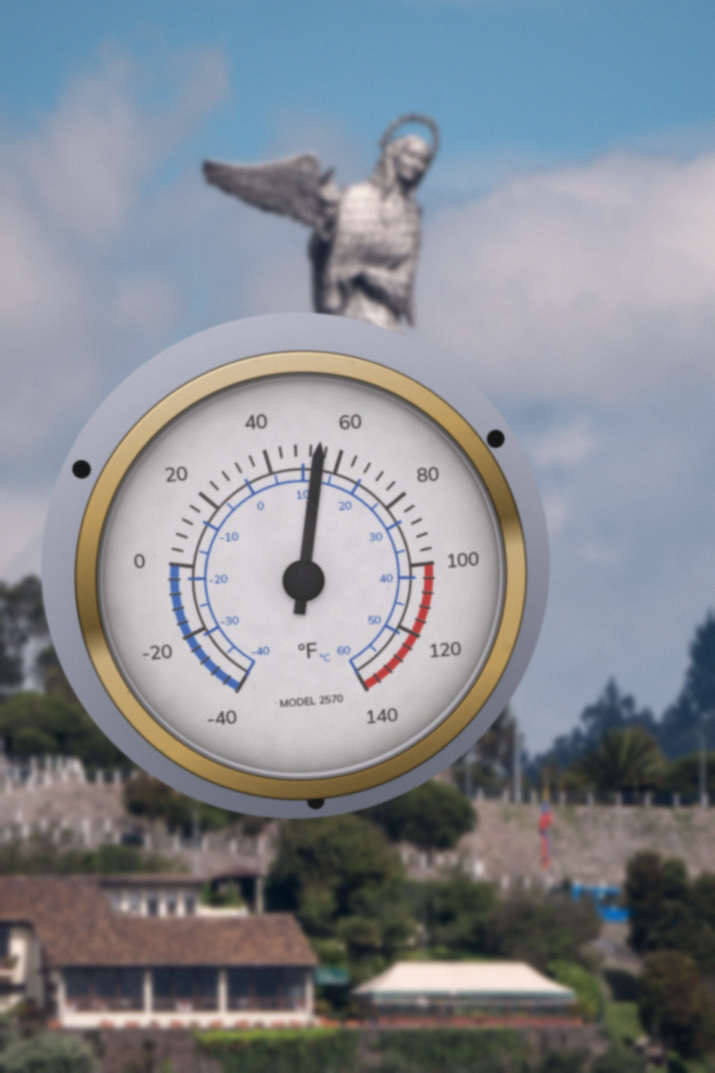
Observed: 54 °F
